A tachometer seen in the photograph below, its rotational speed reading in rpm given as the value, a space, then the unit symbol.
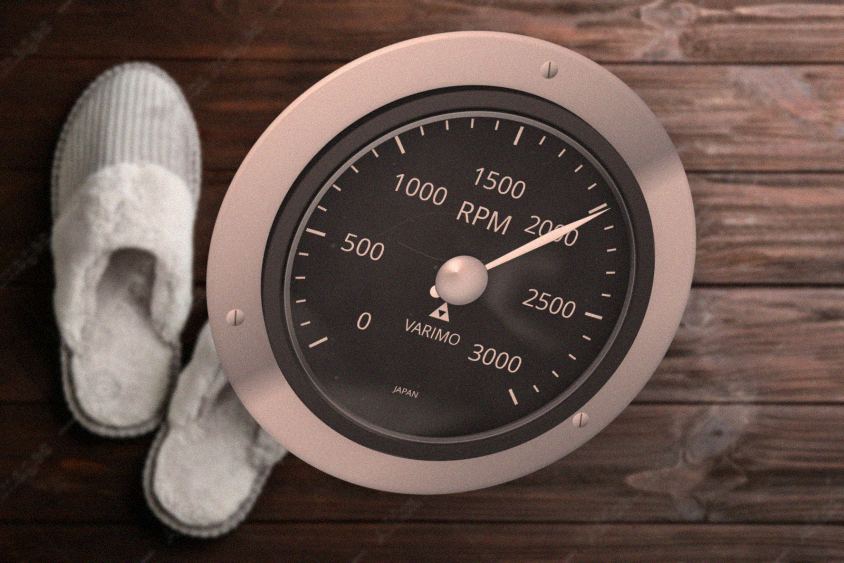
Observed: 2000 rpm
